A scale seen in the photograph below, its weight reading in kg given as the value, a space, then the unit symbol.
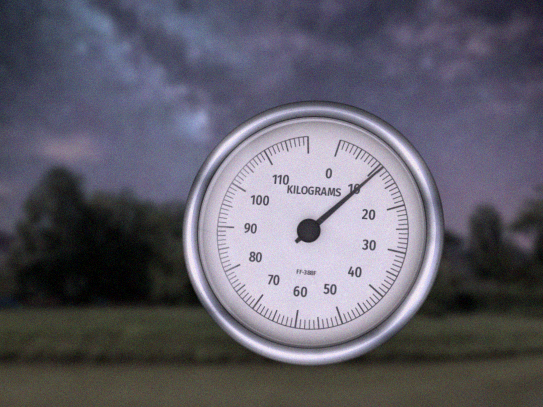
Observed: 11 kg
